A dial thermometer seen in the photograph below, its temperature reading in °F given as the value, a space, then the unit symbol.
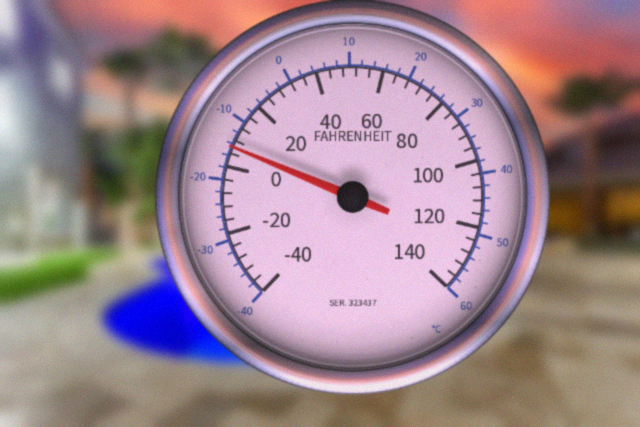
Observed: 6 °F
